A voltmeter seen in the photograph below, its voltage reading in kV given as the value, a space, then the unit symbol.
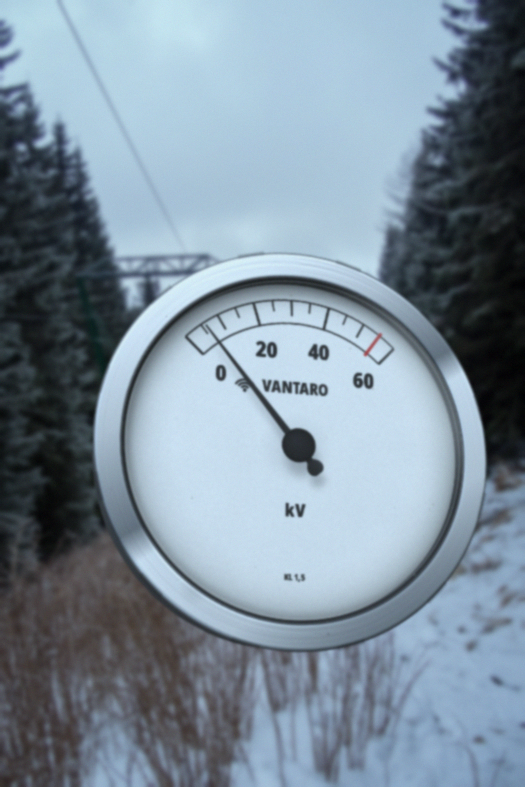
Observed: 5 kV
